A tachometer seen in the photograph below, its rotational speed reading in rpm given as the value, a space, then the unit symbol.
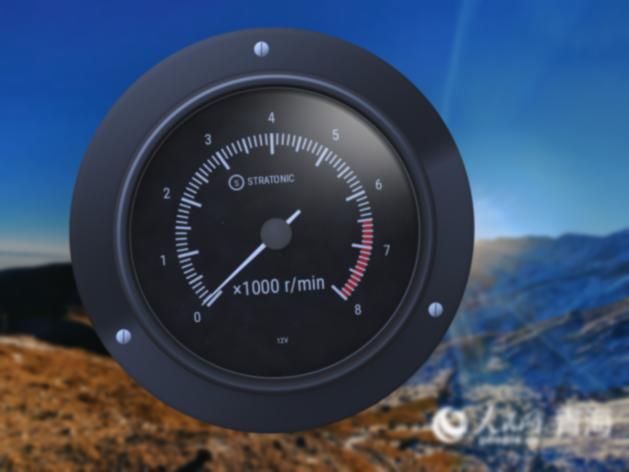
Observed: 100 rpm
